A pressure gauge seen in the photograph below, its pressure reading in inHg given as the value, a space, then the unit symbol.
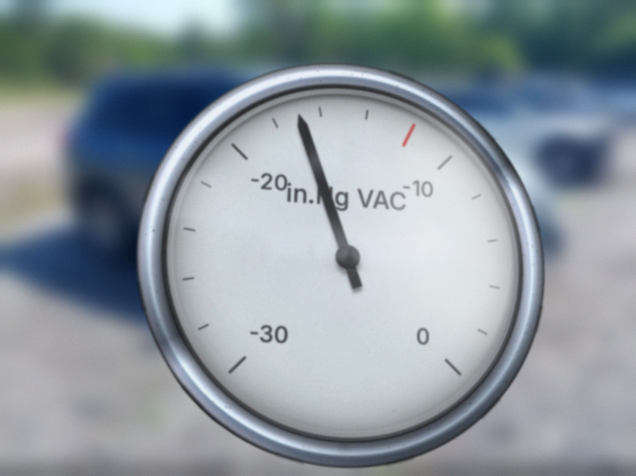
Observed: -17 inHg
